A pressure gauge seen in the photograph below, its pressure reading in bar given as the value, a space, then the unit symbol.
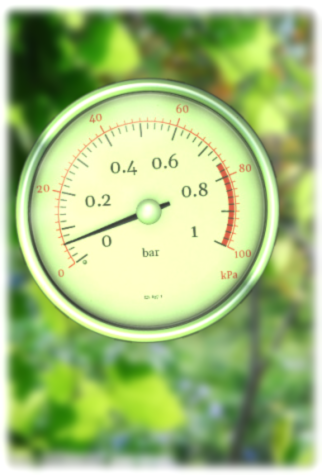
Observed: 0.06 bar
